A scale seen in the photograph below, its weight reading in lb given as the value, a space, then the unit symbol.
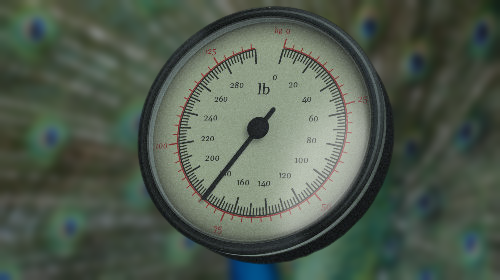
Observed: 180 lb
